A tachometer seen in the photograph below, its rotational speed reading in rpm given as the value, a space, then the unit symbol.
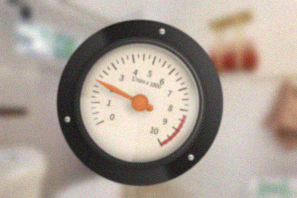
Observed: 2000 rpm
